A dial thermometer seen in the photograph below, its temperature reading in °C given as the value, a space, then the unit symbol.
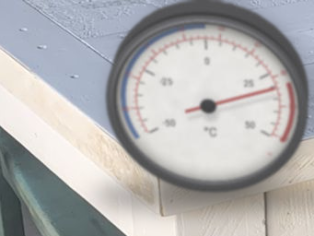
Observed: 30 °C
